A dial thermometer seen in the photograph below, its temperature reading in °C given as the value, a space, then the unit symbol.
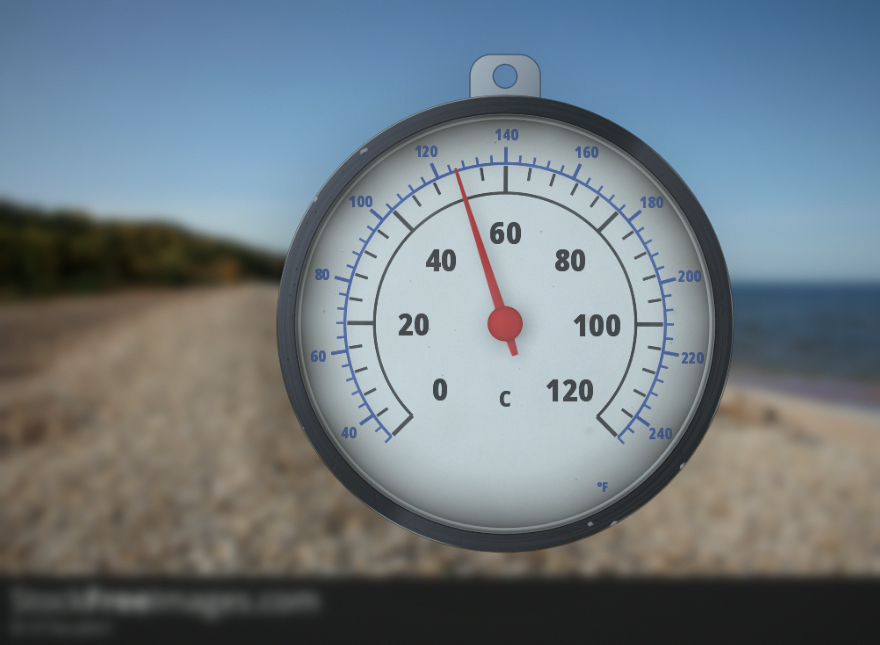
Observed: 52 °C
